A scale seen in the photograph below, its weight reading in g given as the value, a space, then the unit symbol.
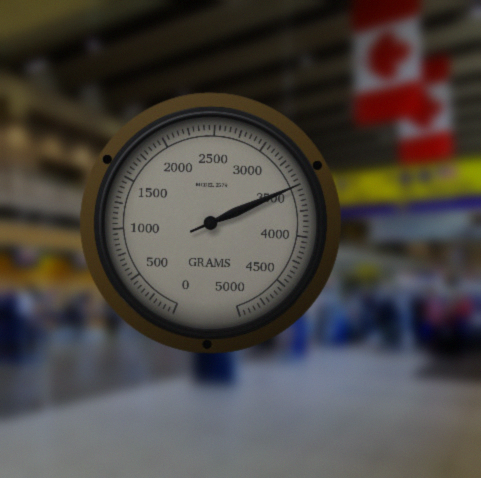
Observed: 3500 g
